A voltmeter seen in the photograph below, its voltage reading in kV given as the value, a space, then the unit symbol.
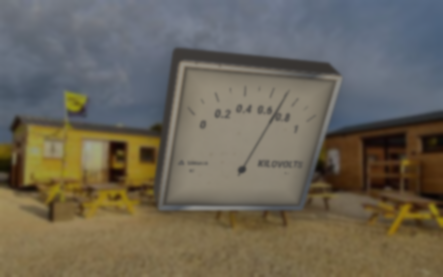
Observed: 0.7 kV
